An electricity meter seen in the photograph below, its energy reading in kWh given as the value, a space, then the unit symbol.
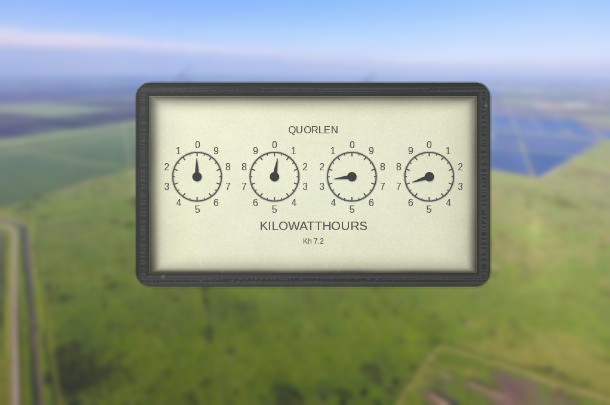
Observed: 27 kWh
